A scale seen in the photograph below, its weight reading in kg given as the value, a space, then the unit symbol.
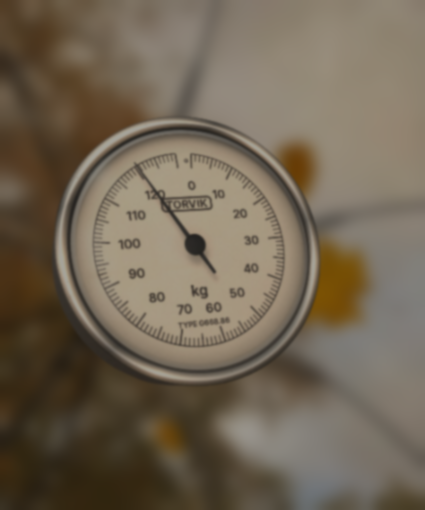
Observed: 120 kg
